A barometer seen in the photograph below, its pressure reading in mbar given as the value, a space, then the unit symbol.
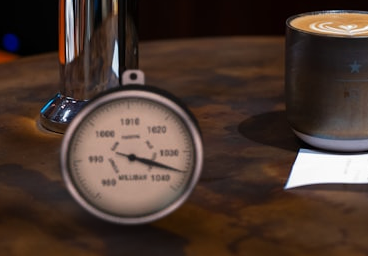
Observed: 1035 mbar
